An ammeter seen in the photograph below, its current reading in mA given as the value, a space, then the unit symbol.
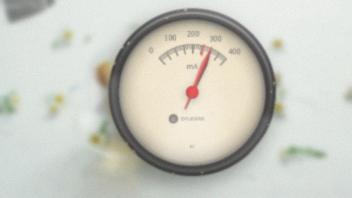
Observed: 300 mA
